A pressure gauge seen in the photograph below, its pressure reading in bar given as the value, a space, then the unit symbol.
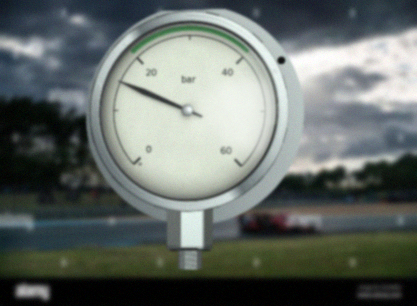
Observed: 15 bar
